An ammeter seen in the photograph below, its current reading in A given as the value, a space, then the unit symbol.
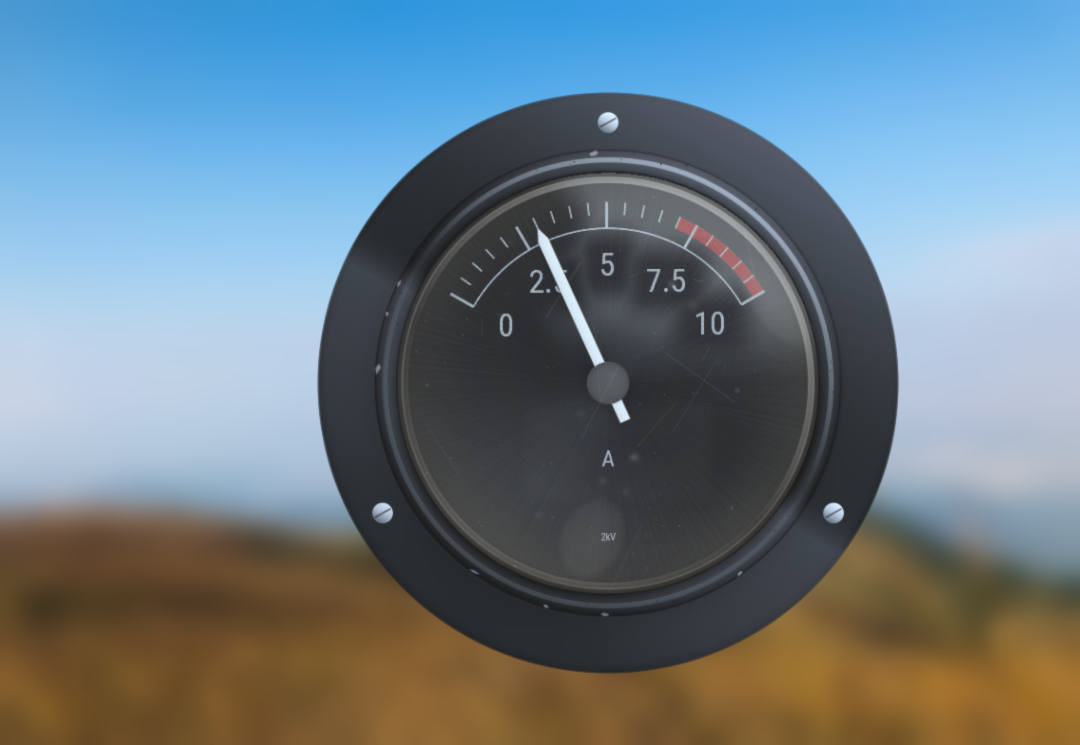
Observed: 3 A
